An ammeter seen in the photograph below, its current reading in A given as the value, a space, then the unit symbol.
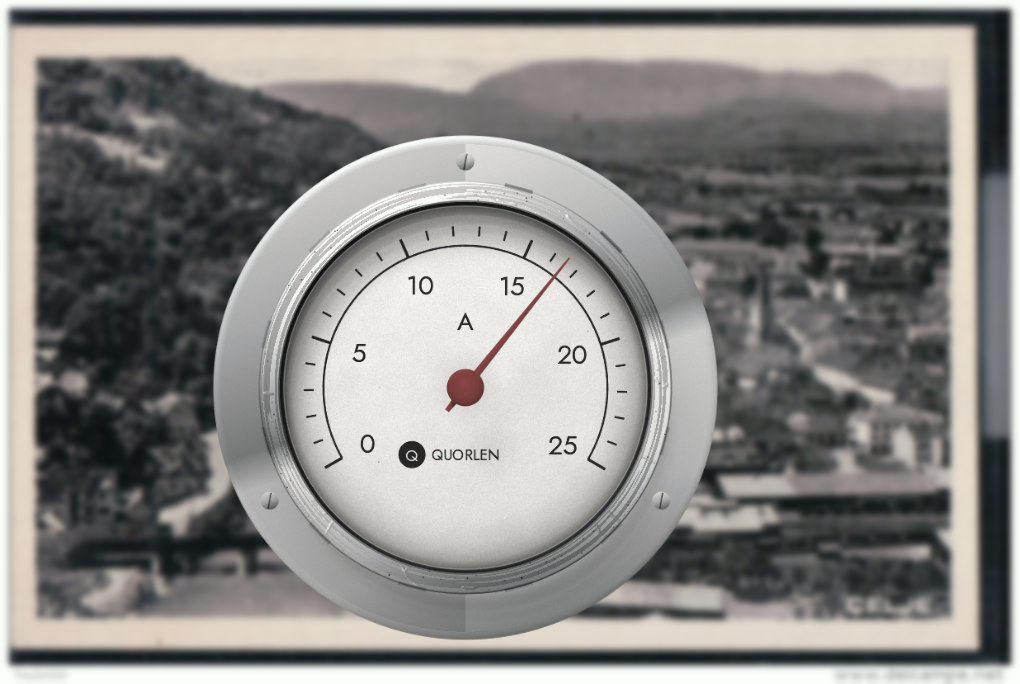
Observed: 16.5 A
